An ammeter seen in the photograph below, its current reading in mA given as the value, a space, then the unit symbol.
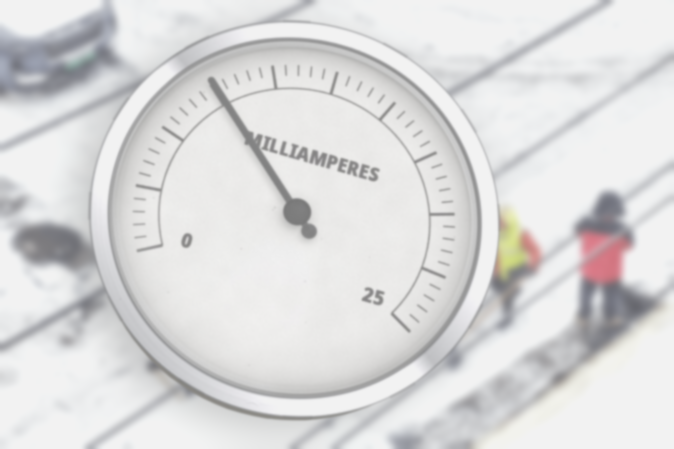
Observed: 7.5 mA
